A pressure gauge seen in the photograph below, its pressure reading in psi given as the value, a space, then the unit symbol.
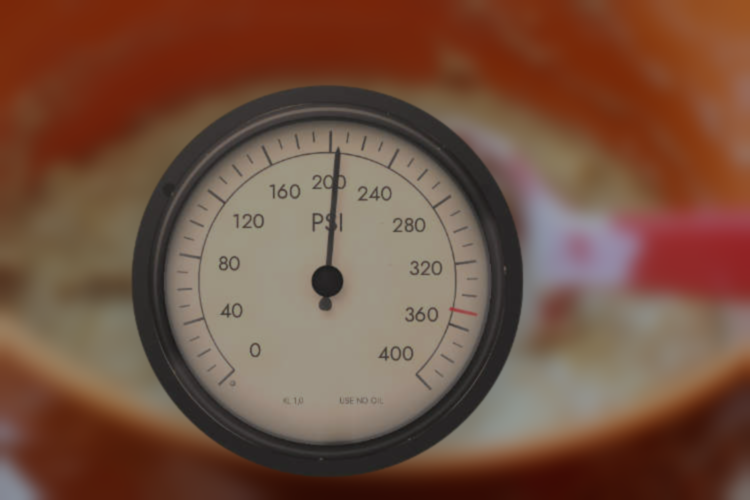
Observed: 205 psi
